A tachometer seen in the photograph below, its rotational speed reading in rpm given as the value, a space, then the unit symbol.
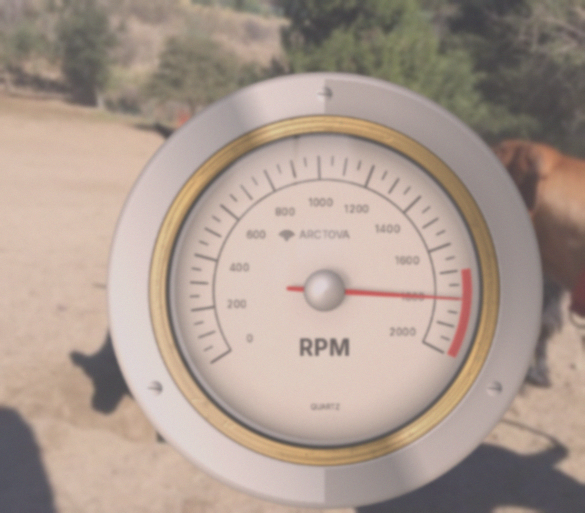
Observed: 1800 rpm
